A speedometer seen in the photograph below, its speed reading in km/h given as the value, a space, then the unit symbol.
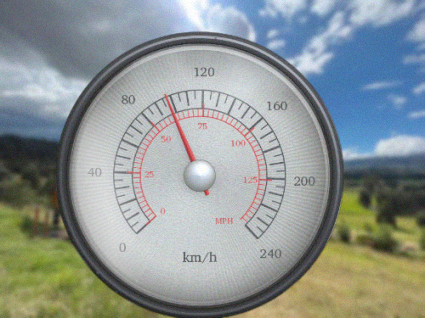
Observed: 97.5 km/h
